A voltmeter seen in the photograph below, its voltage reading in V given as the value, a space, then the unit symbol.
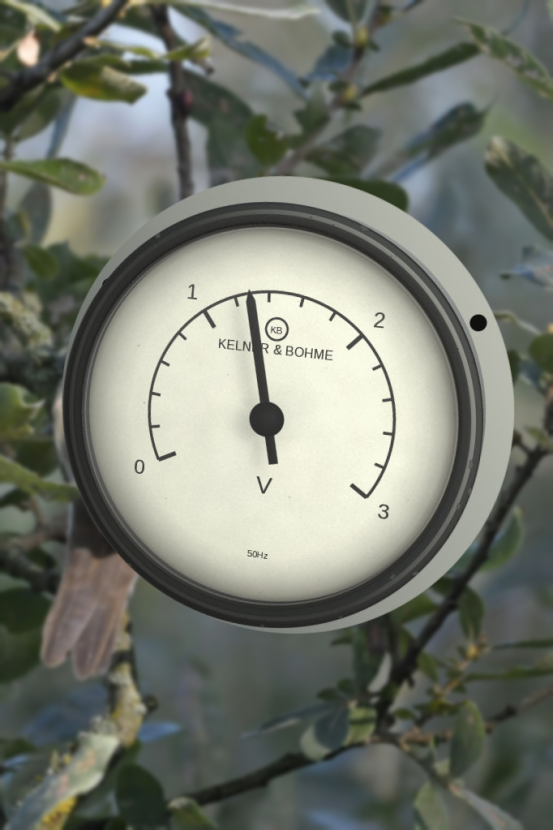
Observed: 1.3 V
